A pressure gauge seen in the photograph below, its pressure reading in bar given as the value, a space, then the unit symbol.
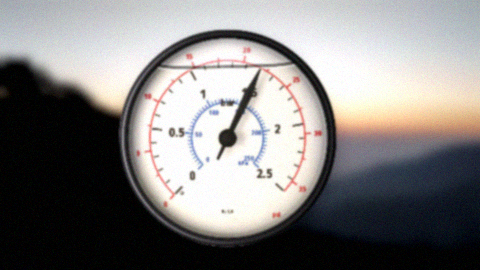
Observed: 1.5 bar
